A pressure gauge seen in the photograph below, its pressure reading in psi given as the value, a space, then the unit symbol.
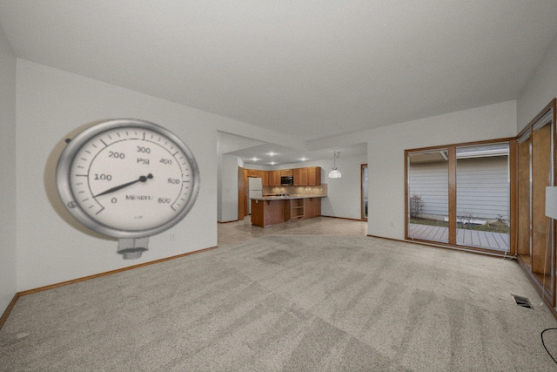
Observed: 40 psi
